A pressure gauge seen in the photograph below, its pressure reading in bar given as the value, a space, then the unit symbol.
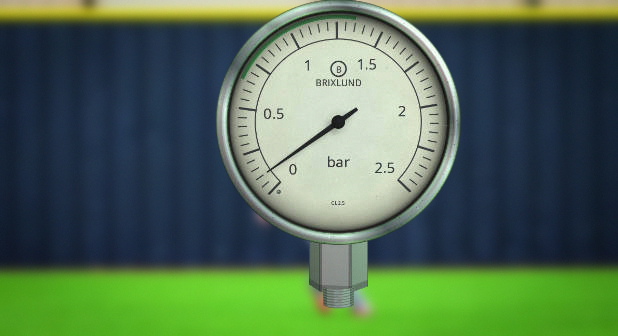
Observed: 0.1 bar
